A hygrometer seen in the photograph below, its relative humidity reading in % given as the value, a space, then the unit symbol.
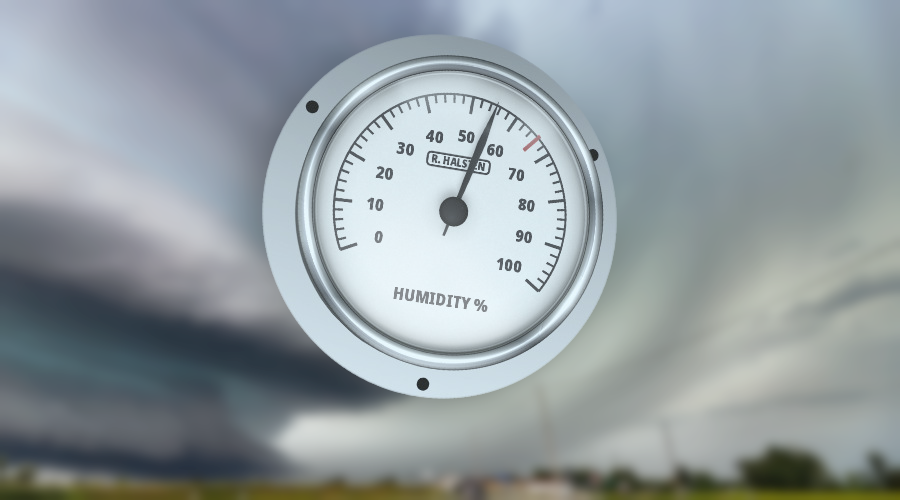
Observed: 55 %
